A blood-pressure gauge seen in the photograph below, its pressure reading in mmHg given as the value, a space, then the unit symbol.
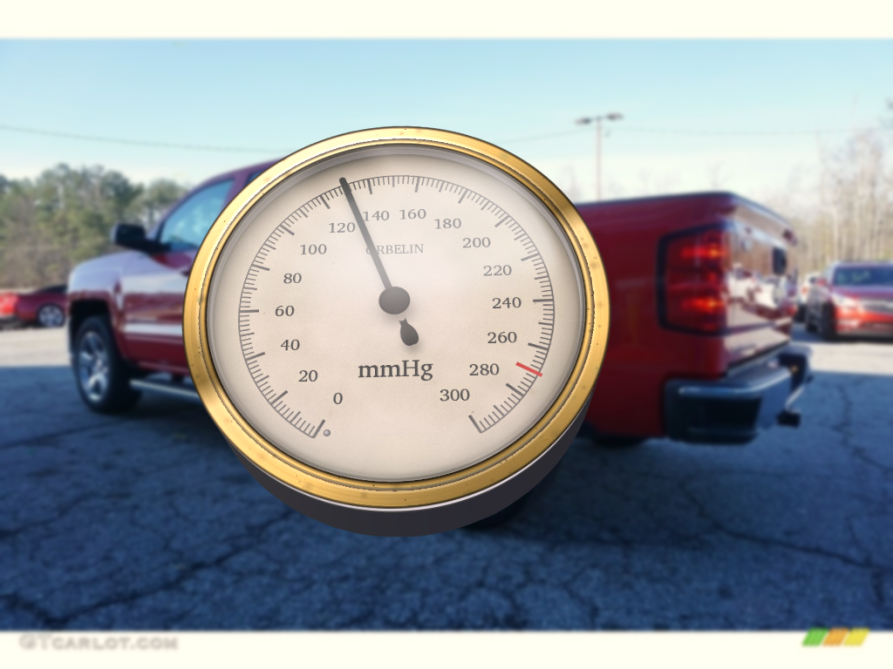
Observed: 130 mmHg
